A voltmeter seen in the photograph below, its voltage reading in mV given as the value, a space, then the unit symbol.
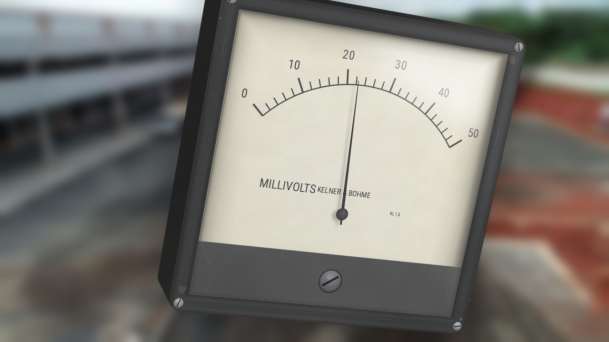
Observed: 22 mV
